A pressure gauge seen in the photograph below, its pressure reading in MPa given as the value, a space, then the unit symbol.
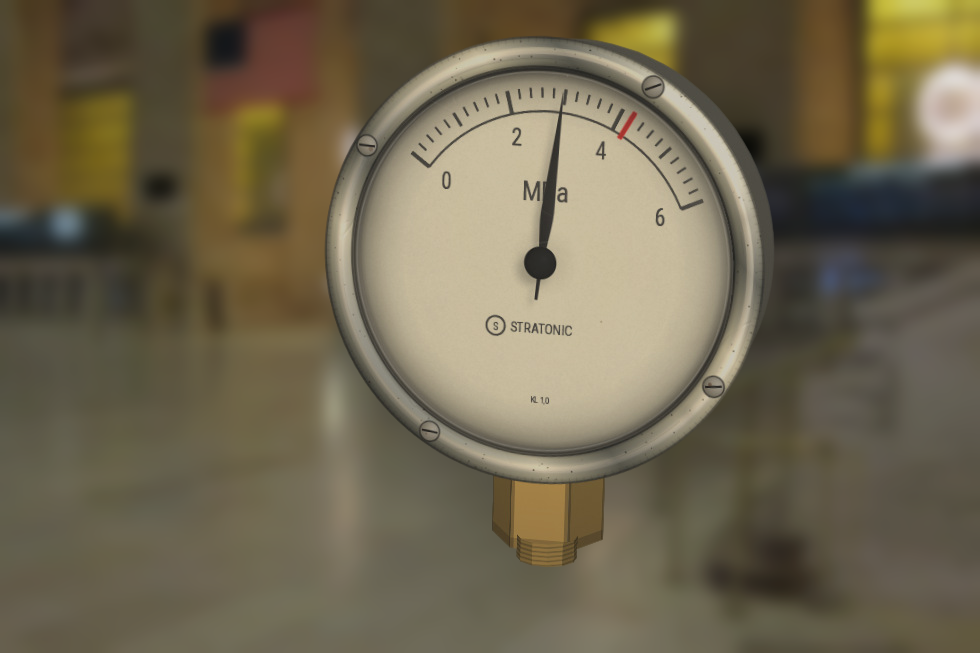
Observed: 3 MPa
